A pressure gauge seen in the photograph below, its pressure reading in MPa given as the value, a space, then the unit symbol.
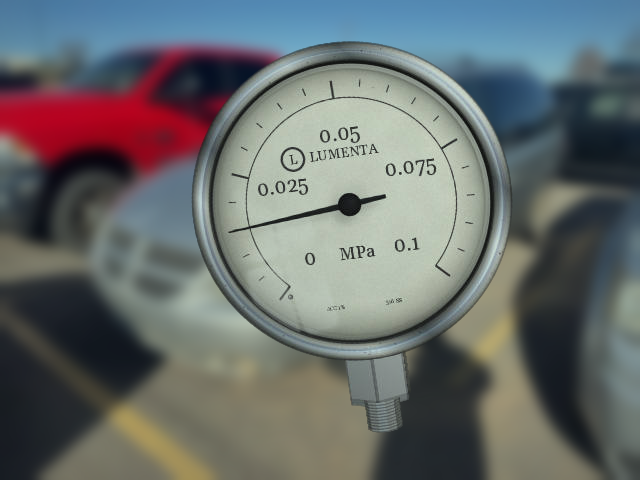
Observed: 0.015 MPa
